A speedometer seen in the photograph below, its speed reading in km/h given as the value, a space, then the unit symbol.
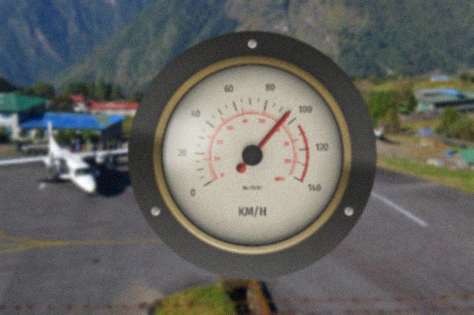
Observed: 95 km/h
